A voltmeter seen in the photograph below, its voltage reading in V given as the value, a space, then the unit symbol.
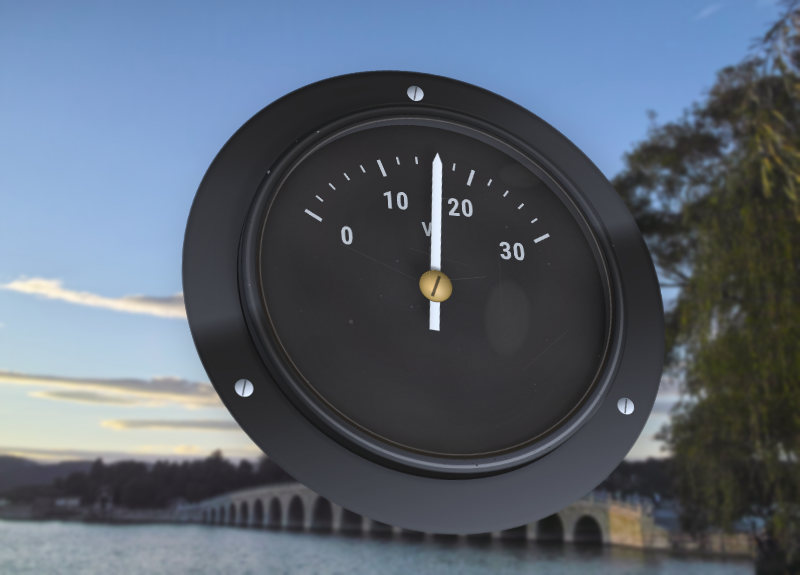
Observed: 16 V
